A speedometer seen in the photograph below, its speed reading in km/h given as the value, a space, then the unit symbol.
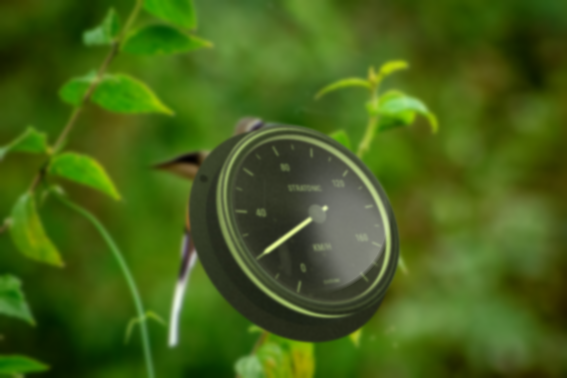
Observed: 20 km/h
